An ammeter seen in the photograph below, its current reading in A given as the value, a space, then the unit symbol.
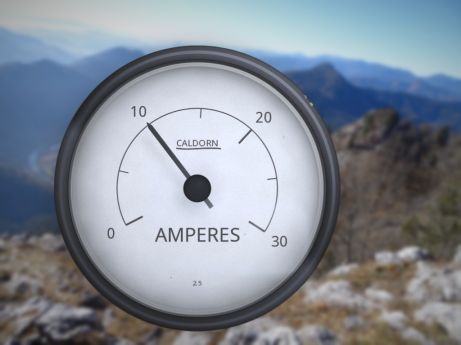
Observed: 10 A
